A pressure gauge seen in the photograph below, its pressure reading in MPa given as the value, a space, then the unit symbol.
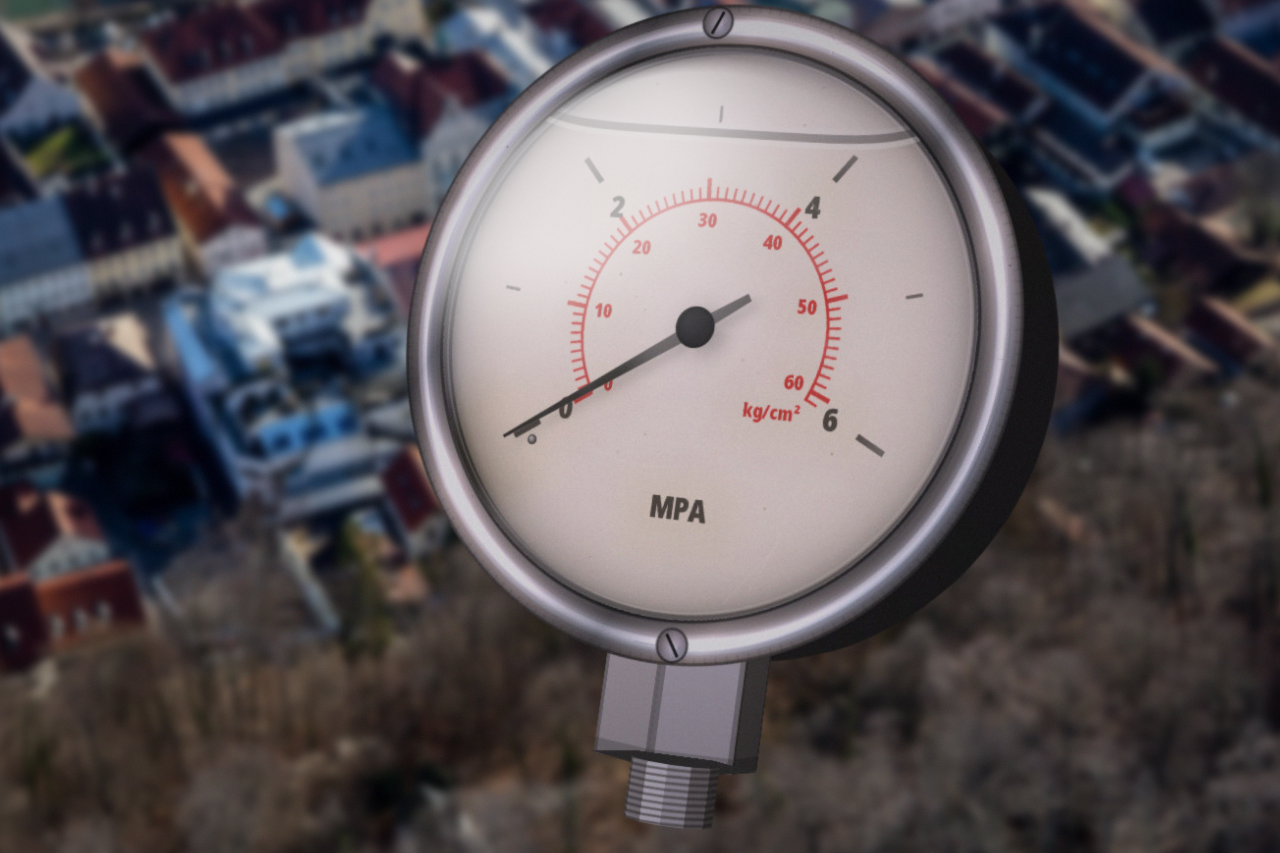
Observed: 0 MPa
